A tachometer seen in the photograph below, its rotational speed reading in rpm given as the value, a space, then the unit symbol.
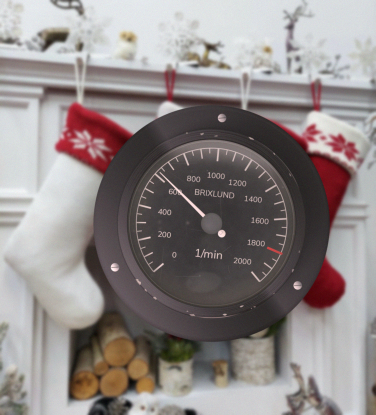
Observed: 625 rpm
